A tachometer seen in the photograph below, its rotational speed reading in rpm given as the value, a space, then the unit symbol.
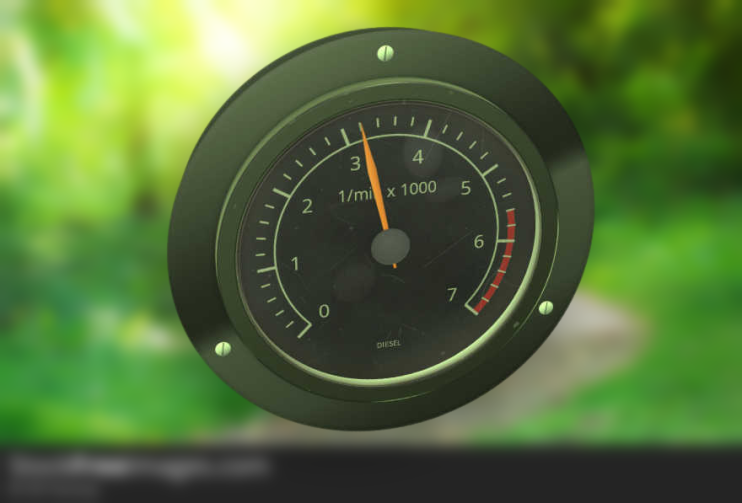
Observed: 3200 rpm
